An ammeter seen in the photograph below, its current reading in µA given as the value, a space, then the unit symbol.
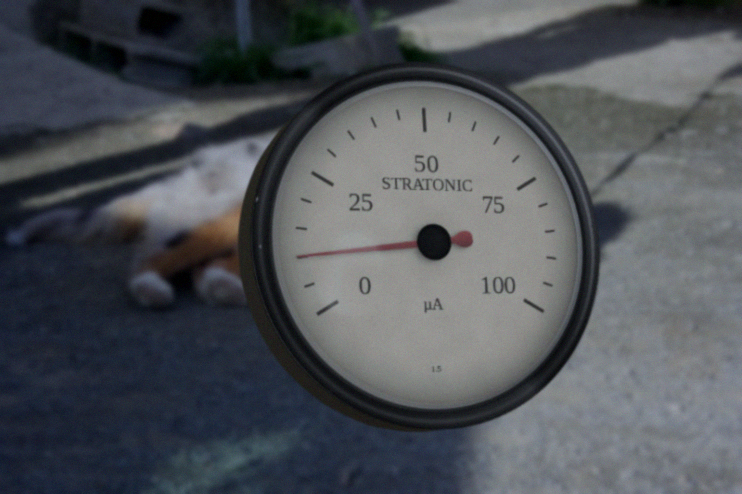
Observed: 10 µA
